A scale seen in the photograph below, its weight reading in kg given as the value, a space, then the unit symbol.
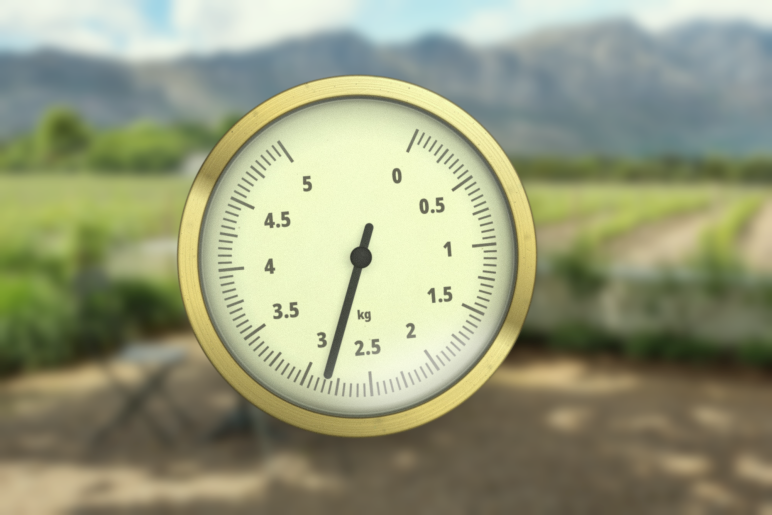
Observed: 2.85 kg
